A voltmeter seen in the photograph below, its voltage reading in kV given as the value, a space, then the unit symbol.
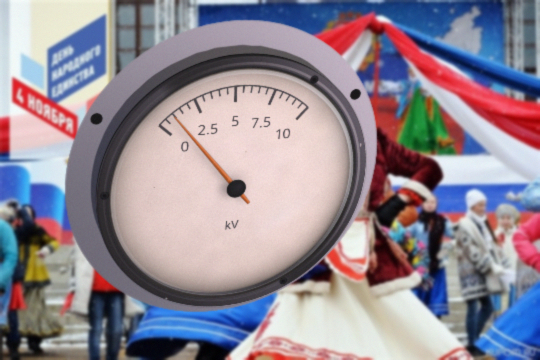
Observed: 1 kV
